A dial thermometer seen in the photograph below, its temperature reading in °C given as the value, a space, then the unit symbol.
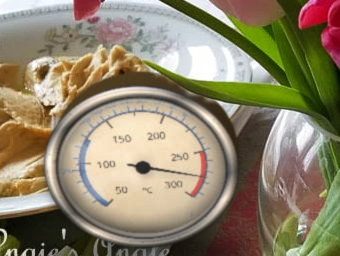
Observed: 275 °C
